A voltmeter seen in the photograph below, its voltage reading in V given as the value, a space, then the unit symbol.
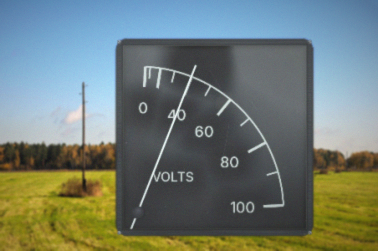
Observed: 40 V
